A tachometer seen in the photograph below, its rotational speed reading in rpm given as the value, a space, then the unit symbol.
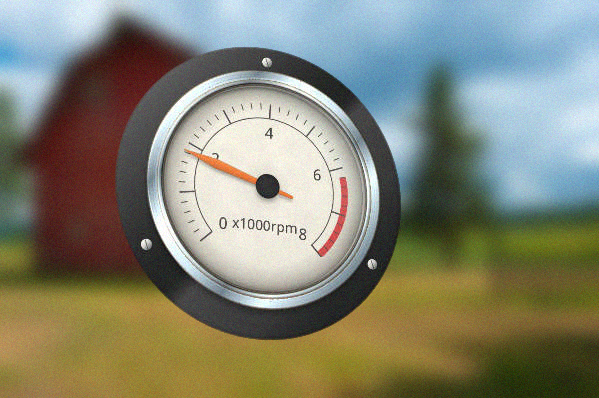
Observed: 1800 rpm
